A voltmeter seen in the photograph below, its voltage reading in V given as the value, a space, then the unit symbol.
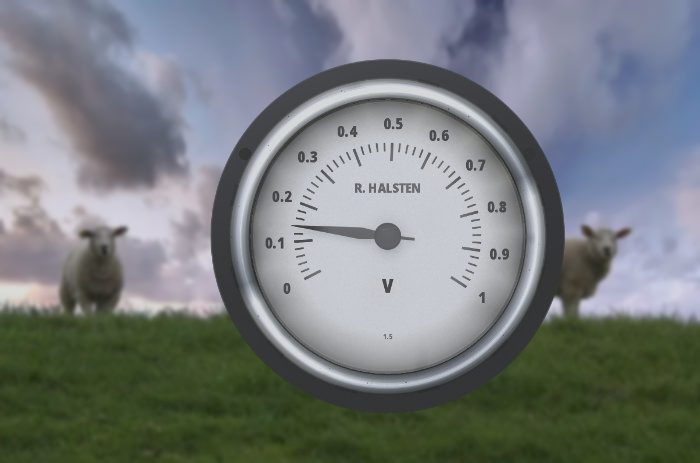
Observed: 0.14 V
